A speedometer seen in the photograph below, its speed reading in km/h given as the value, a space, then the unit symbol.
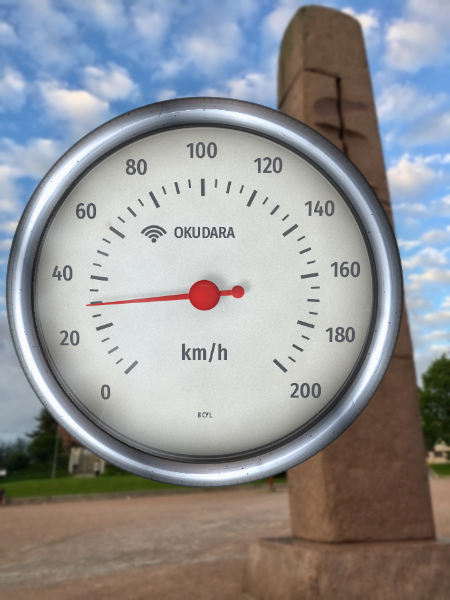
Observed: 30 km/h
